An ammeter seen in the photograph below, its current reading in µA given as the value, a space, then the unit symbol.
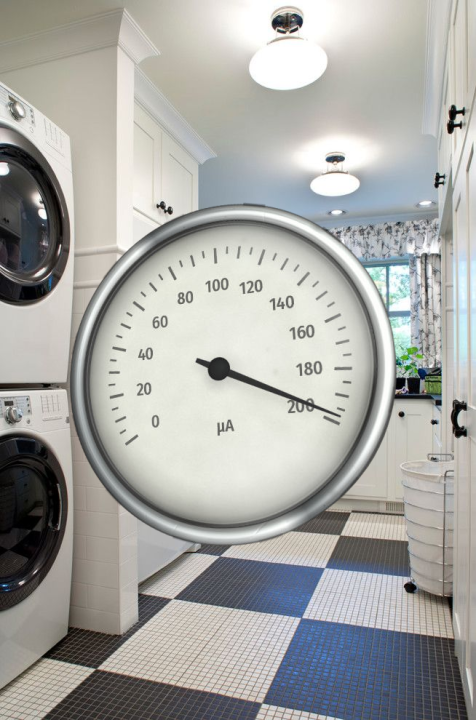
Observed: 197.5 µA
